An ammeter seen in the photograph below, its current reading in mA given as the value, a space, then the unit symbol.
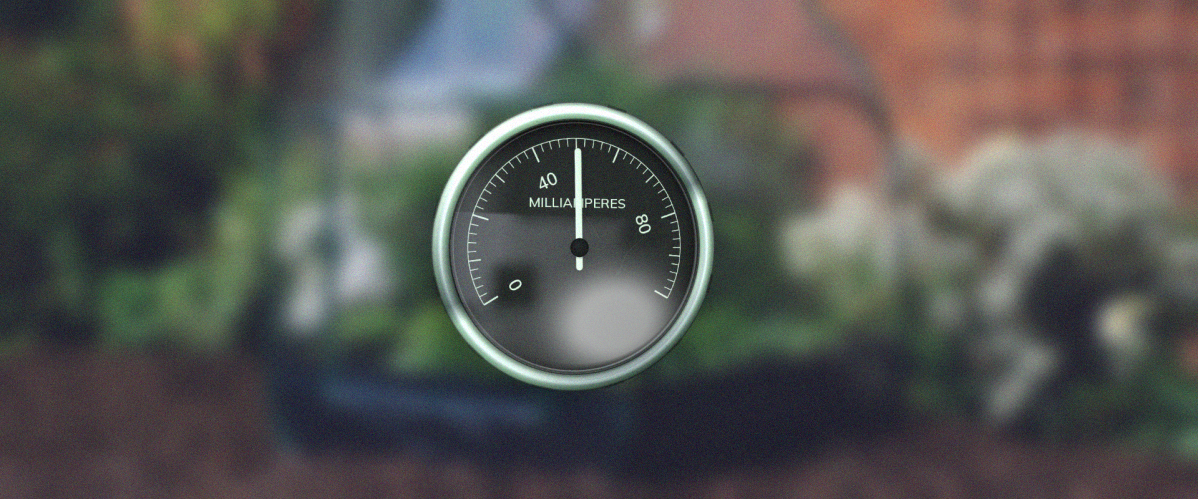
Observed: 50 mA
